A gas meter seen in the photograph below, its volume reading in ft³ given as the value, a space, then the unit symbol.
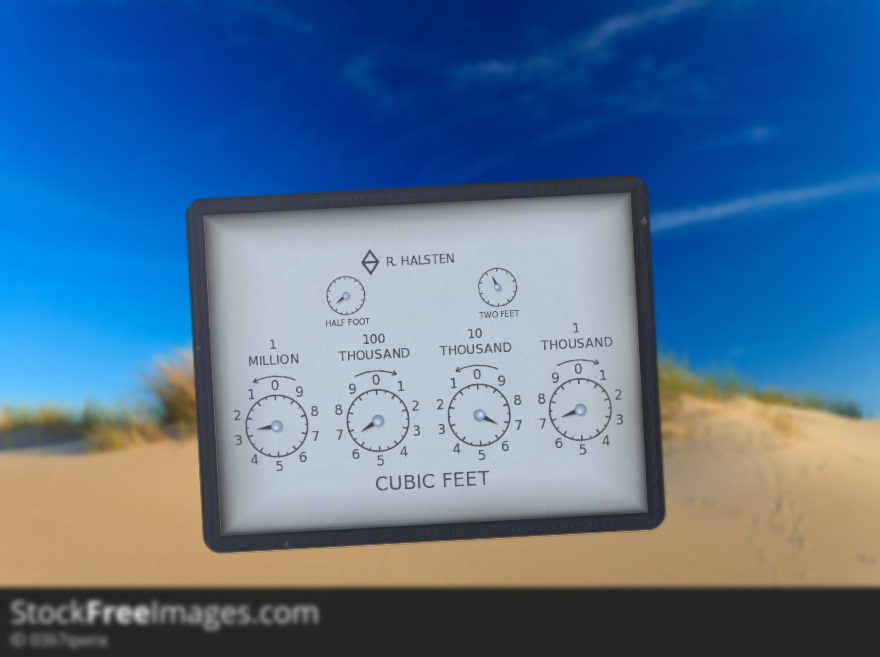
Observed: 266700 ft³
